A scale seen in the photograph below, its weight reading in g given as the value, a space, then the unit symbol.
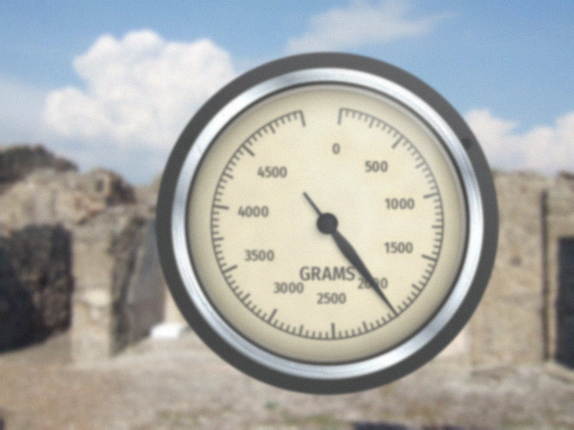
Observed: 2000 g
